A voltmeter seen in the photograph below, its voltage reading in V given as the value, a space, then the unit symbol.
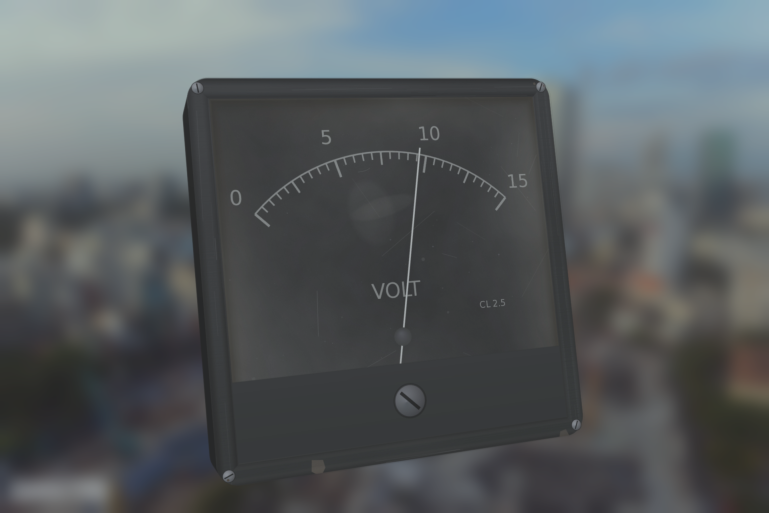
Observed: 9.5 V
